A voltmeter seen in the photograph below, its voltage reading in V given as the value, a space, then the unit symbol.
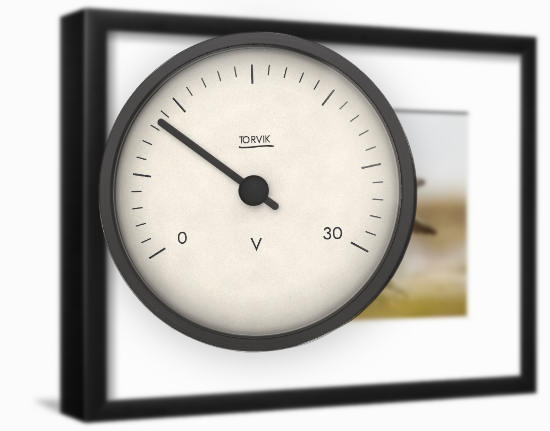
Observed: 8.5 V
